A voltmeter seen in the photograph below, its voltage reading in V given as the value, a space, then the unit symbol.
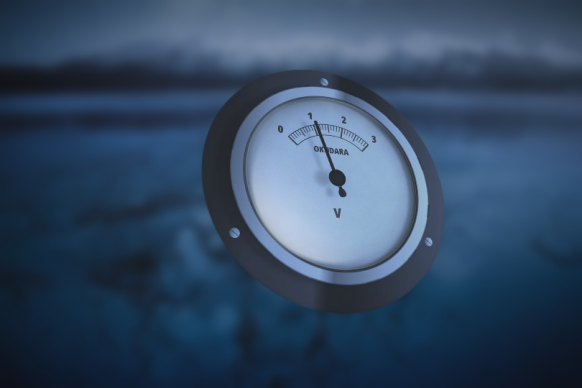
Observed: 1 V
